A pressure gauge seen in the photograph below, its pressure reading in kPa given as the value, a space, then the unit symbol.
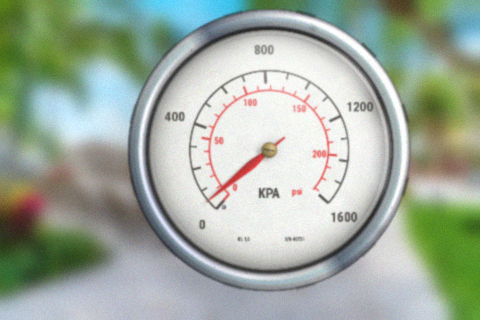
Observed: 50 kPa
